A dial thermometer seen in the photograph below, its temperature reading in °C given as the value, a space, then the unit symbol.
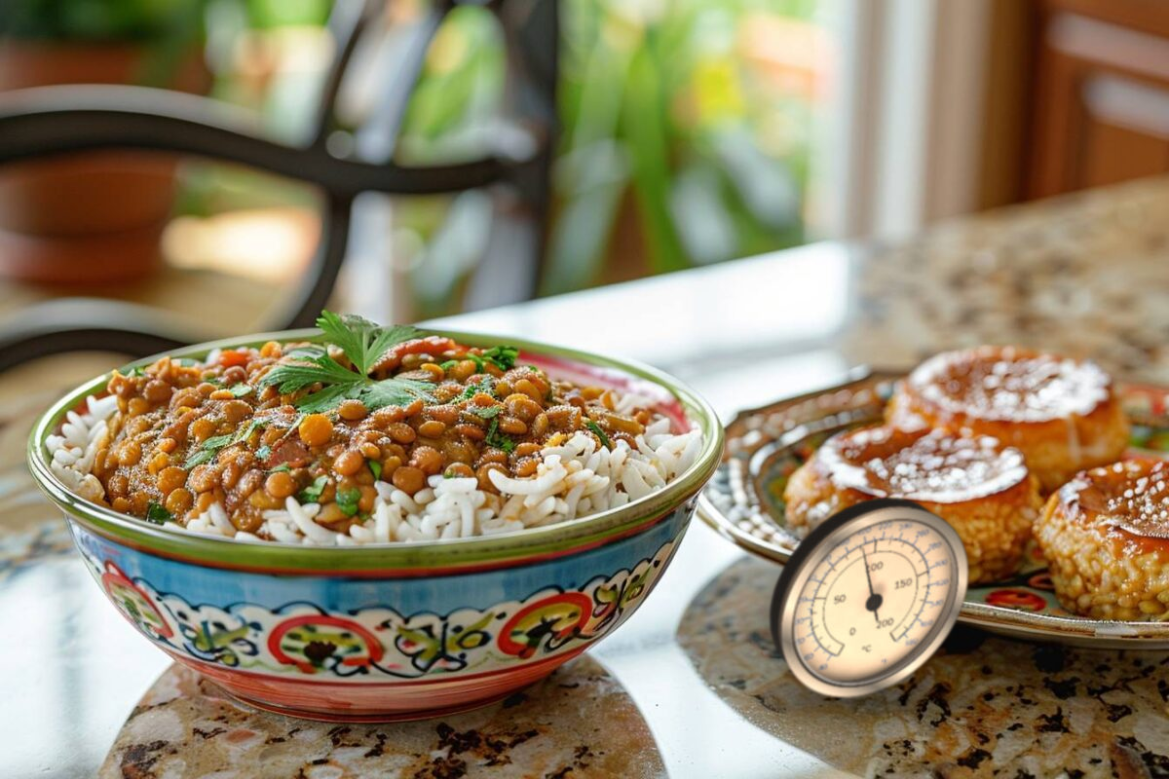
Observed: 90 °C
